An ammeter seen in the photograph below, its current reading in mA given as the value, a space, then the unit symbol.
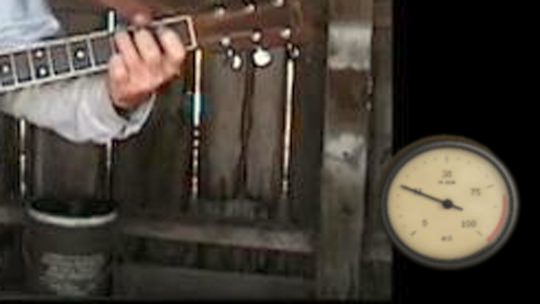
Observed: 25 mA
